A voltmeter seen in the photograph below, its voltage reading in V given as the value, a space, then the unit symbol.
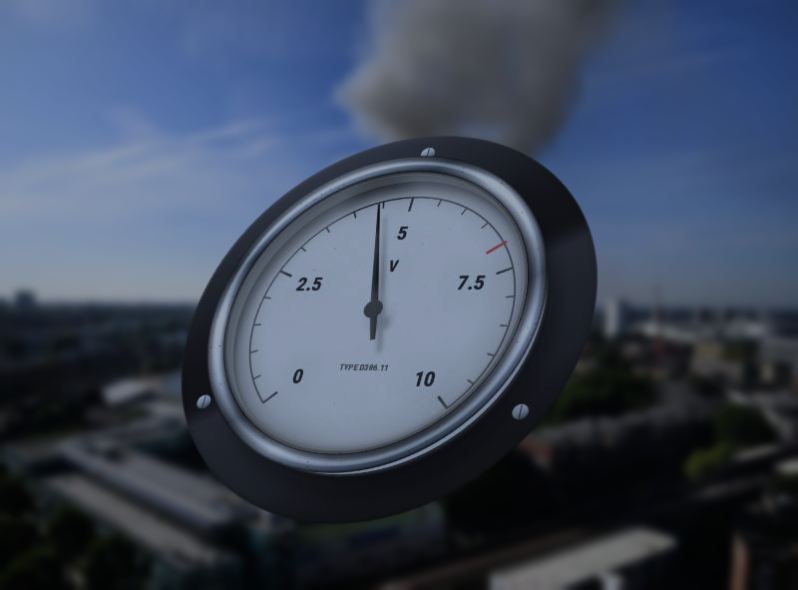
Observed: 4.5 V
